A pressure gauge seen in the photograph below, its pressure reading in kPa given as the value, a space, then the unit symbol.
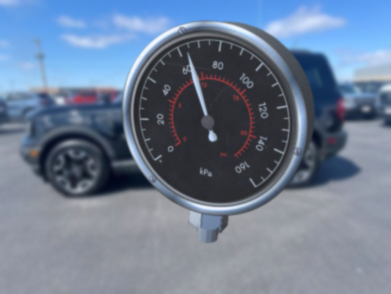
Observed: 65 kPa
